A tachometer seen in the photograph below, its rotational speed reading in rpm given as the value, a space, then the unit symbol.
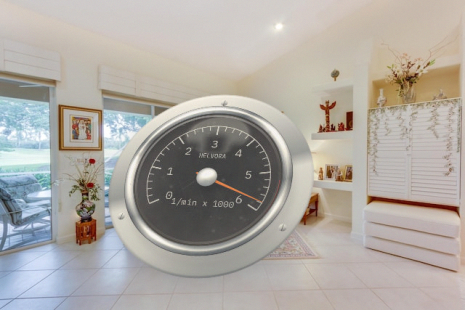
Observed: 5800 rpm
